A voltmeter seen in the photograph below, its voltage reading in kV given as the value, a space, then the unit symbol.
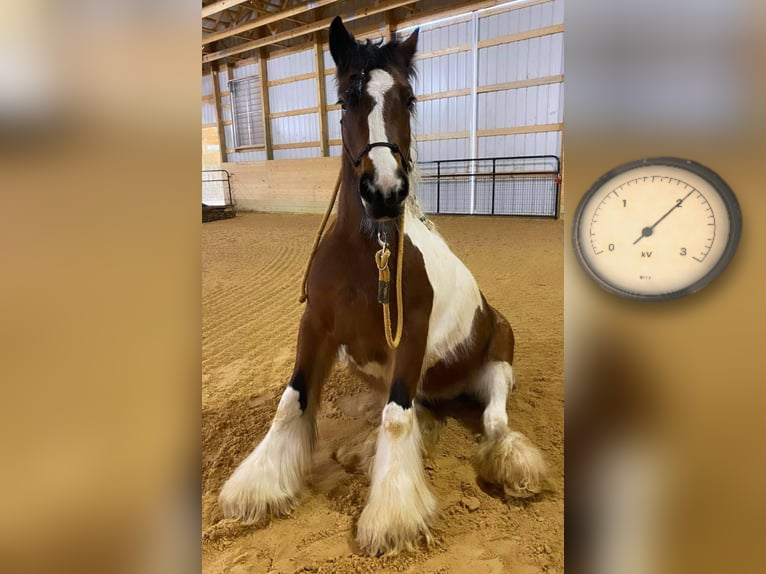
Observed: 2 kV
